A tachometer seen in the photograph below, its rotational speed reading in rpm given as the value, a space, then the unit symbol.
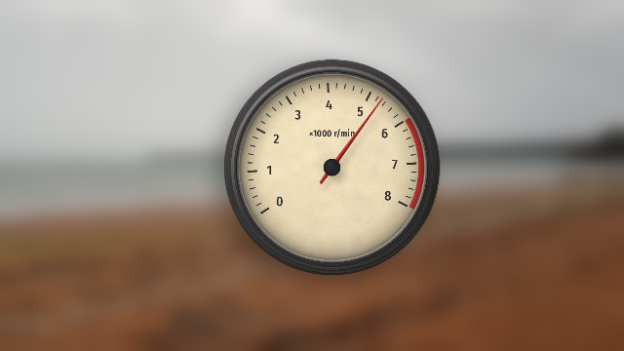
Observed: 5300 rpm
